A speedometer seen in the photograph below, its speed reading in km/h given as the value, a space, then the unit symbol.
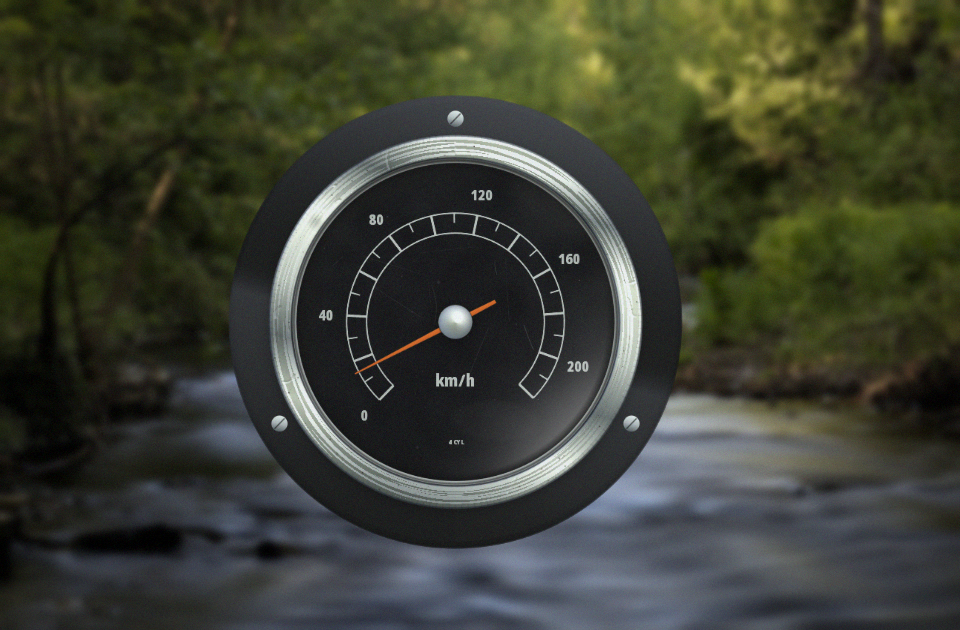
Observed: 15 km/h
